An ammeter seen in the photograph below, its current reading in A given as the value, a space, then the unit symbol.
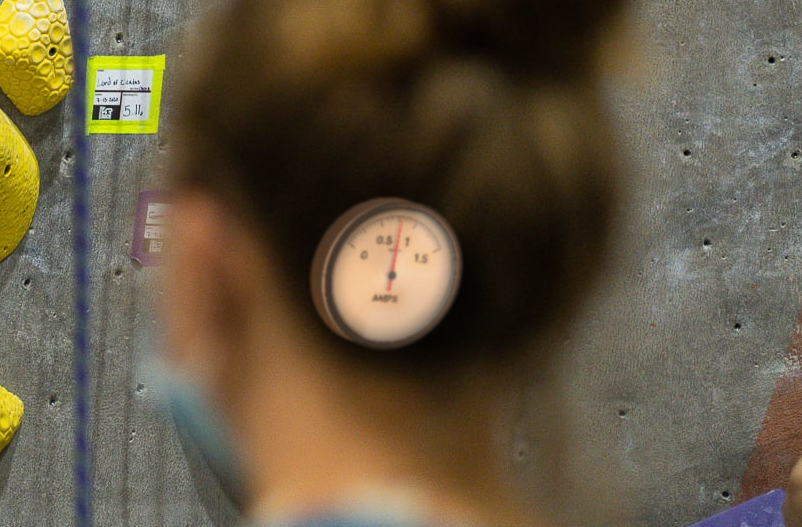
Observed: 0.75 A
